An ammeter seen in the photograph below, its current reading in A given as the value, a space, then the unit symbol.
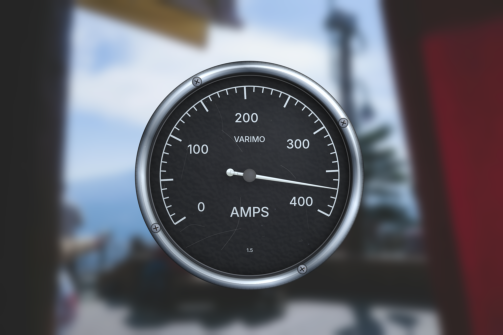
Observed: 370 A
